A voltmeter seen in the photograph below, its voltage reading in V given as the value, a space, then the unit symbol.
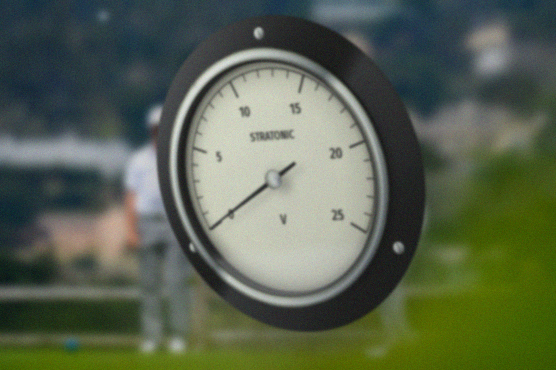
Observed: 0 V
